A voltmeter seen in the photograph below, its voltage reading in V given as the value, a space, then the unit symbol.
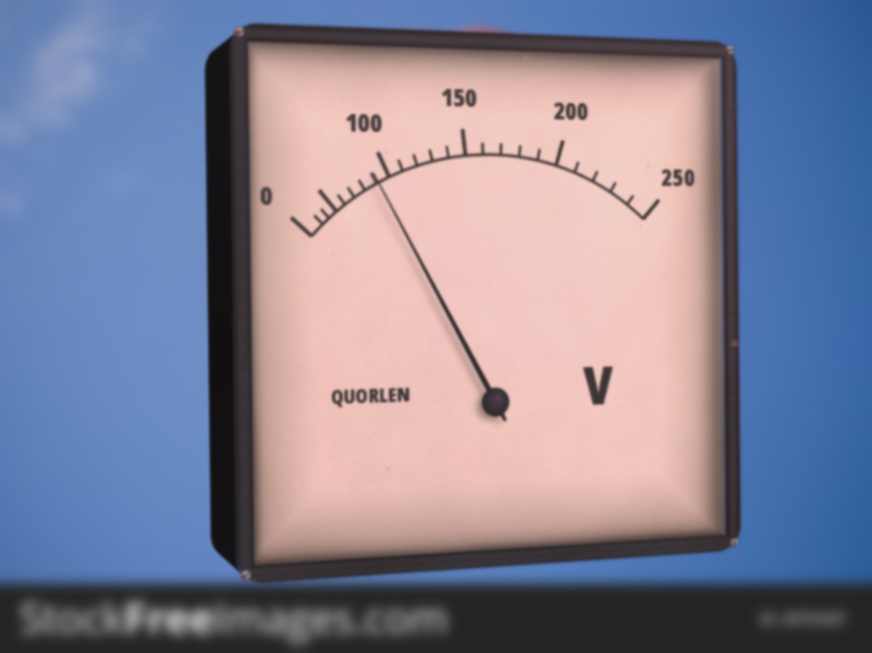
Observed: 90 V
